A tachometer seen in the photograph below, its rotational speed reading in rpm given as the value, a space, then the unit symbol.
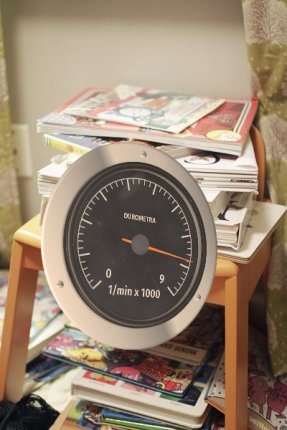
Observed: 7800 rpm
